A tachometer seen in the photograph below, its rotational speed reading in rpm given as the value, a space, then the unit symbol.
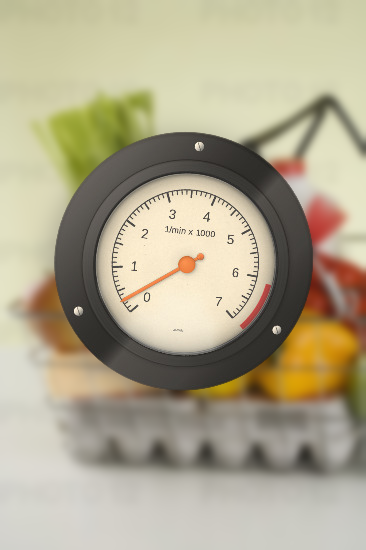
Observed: 300 rpm
